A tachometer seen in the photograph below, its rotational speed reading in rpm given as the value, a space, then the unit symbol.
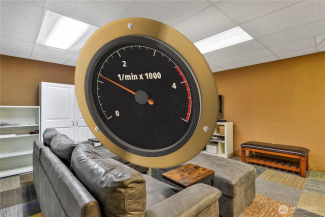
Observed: 1200 rpm
